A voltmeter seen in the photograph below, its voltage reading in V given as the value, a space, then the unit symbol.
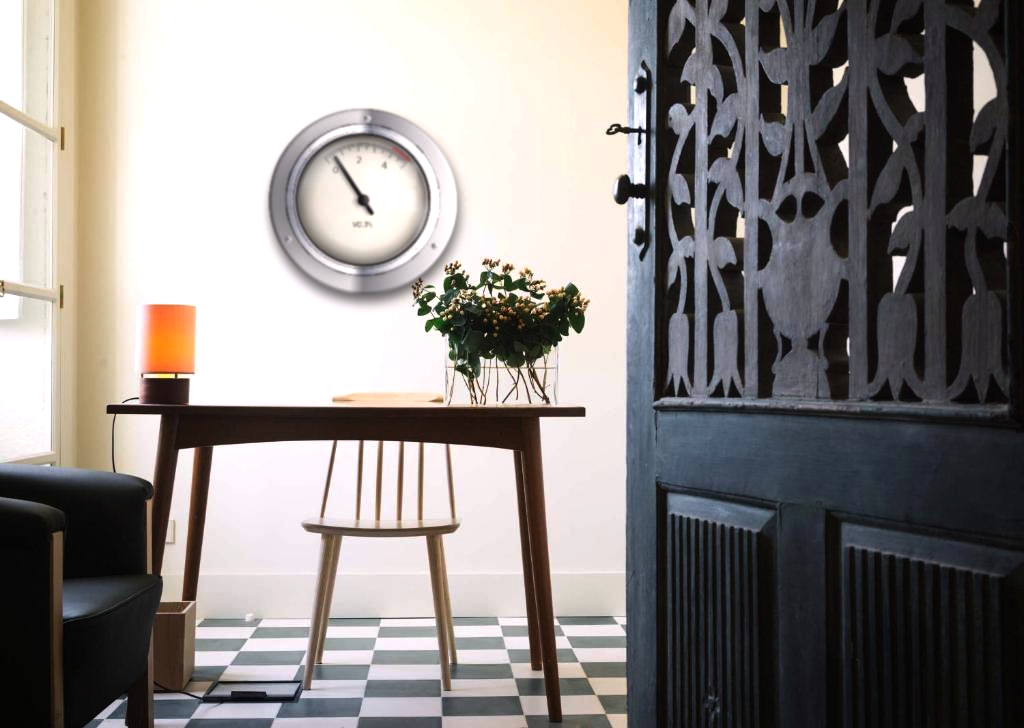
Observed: 0.5 V
